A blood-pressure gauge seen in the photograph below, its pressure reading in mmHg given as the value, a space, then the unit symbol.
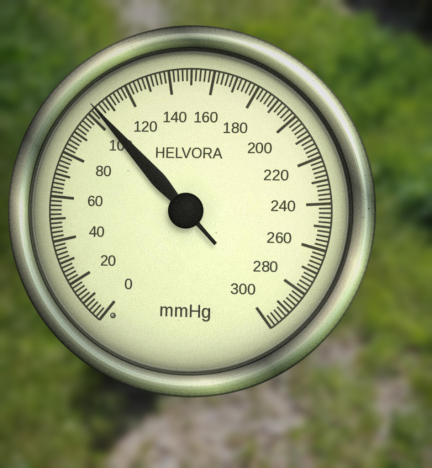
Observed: 104 mmHg
